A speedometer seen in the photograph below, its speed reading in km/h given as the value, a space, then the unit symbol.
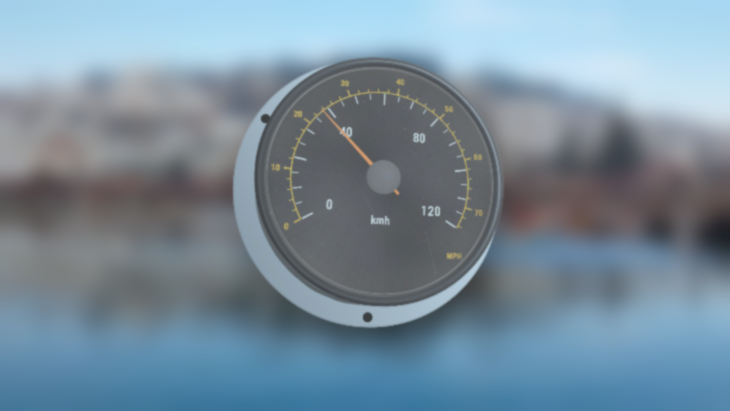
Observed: 37.5 km/h
